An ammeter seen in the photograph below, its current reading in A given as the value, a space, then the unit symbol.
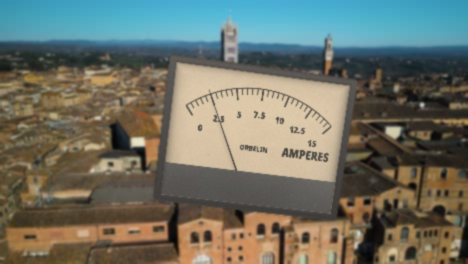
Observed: 2.5 A
